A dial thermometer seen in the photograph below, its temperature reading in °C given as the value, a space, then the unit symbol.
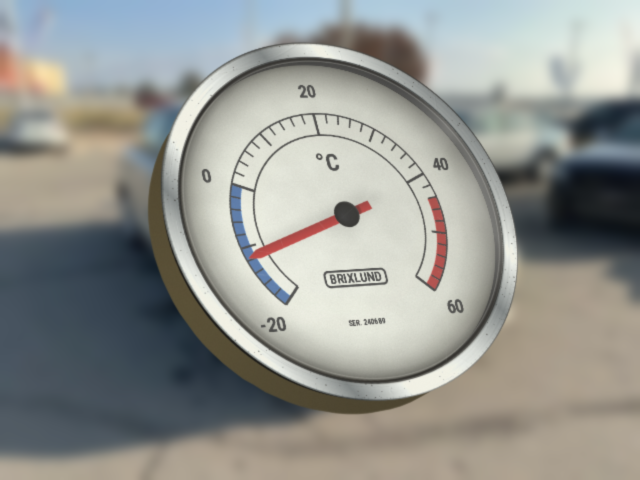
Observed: -12 °C
